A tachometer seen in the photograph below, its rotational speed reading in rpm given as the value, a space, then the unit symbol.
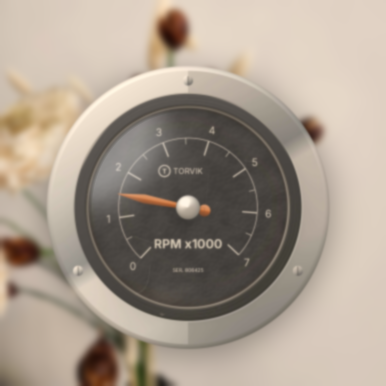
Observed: 1500 rpm
